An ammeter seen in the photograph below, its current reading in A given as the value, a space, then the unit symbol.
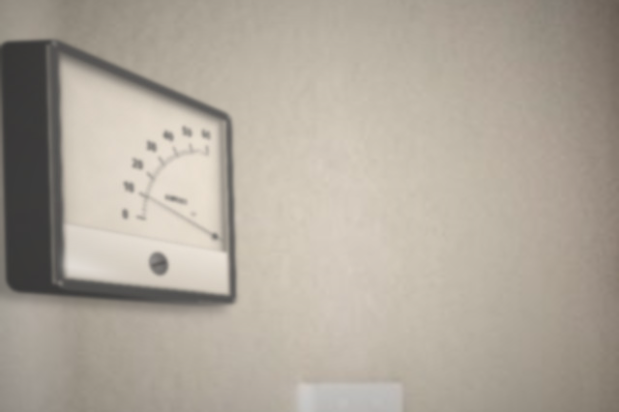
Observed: 10 A
